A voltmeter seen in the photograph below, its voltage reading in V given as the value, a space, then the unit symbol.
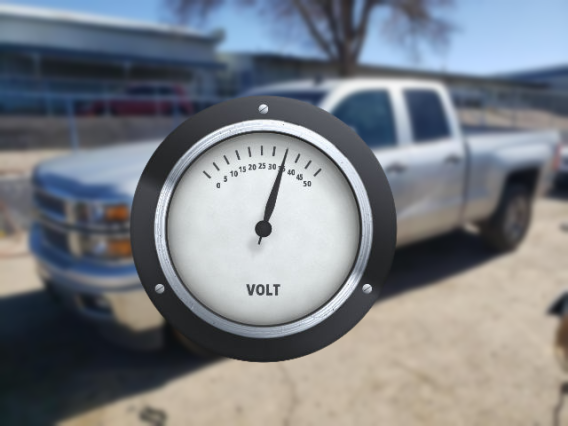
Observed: 35 V
